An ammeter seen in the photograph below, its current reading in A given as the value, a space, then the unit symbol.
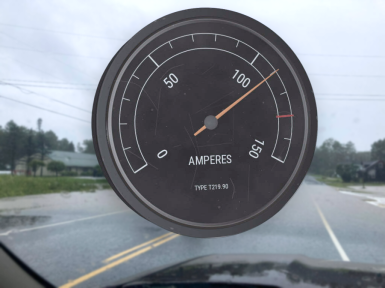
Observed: 110 A
